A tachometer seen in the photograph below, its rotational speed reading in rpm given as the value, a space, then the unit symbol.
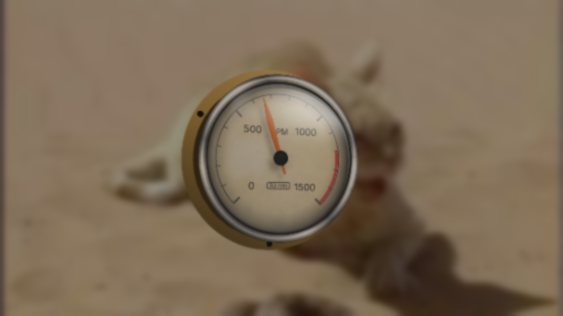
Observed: 650 rpm
